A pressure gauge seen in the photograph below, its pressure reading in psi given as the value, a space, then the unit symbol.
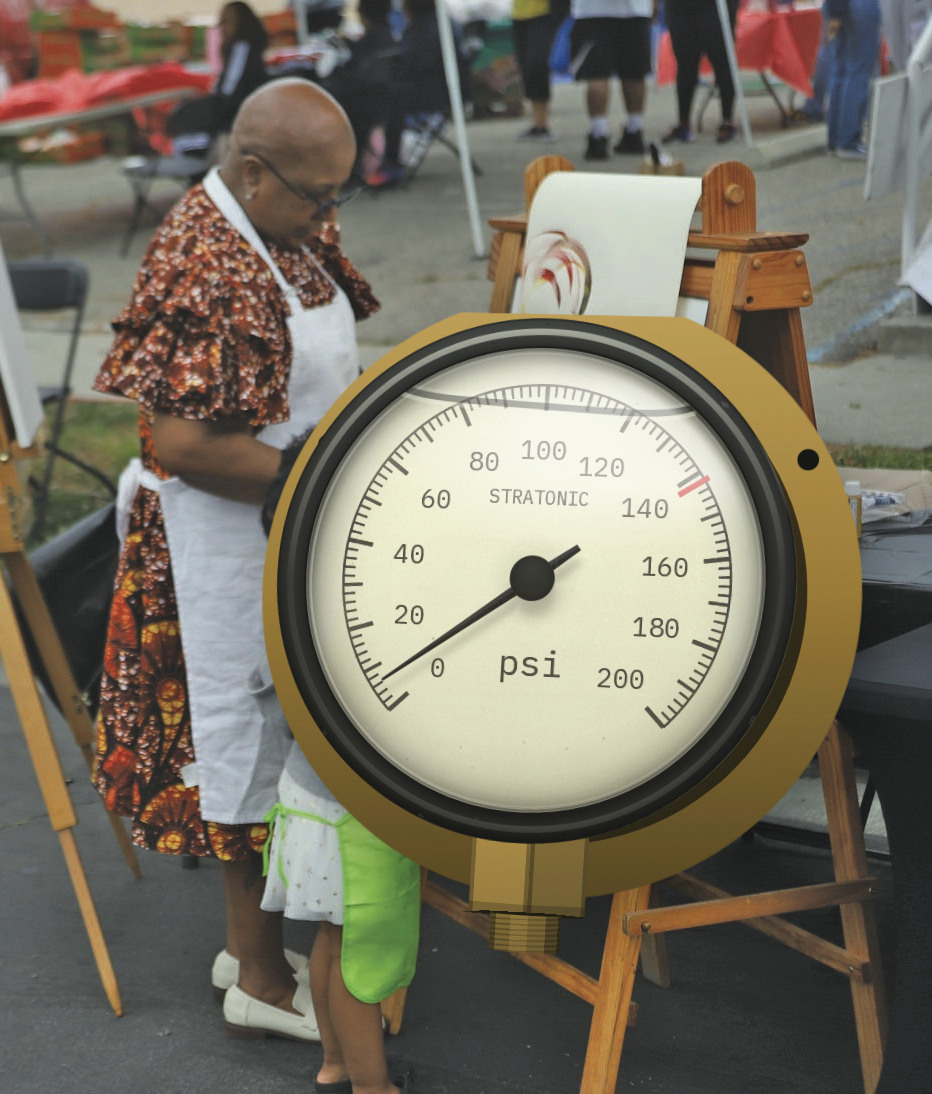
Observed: 6 psi
